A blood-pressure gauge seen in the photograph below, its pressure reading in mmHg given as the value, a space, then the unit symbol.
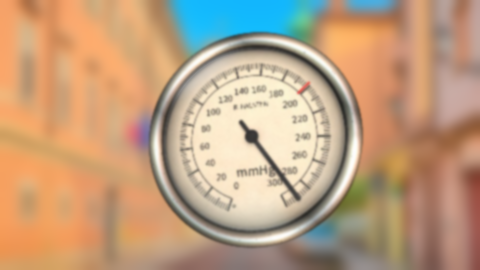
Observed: 290 mmHg
